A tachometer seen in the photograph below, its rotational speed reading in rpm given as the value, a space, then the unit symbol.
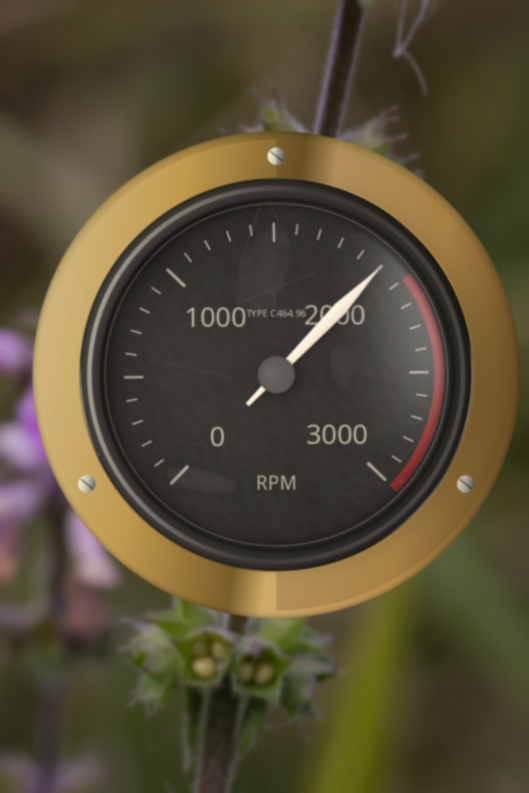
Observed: 2000 rpm
